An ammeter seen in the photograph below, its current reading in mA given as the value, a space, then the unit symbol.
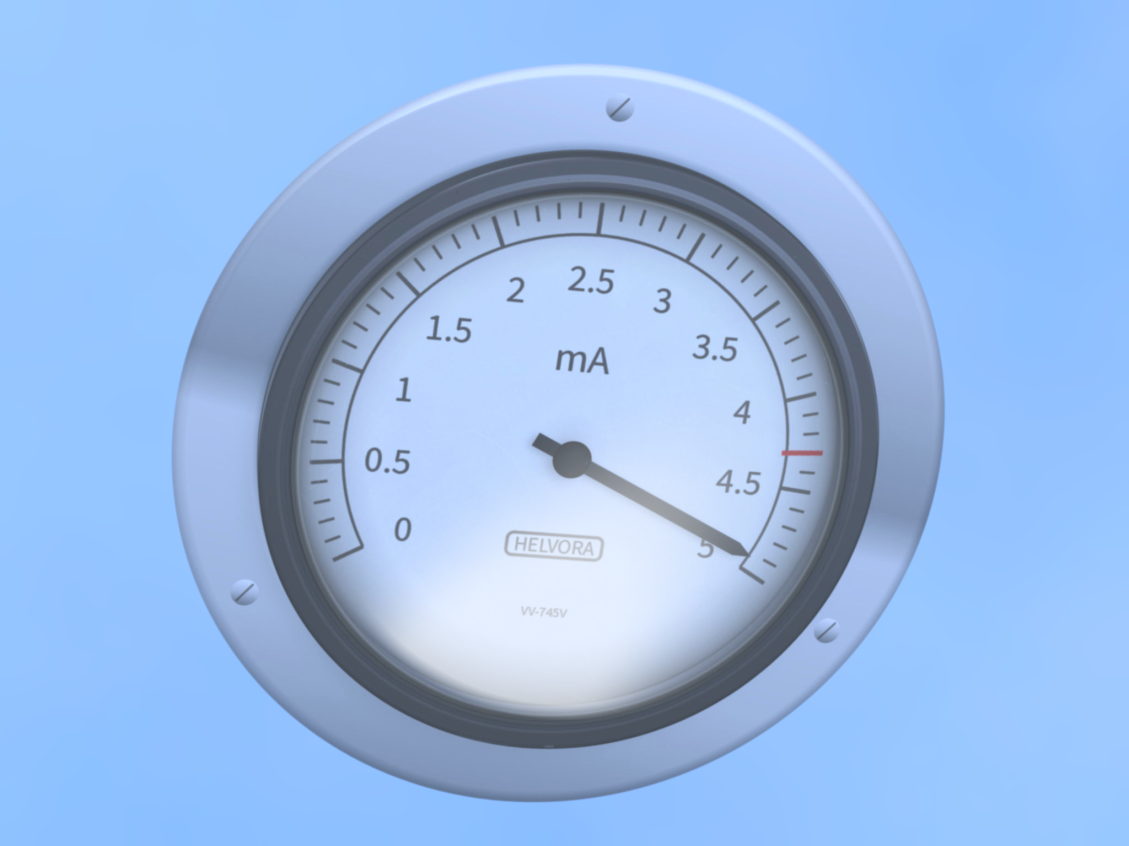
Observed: 4.9 mA
